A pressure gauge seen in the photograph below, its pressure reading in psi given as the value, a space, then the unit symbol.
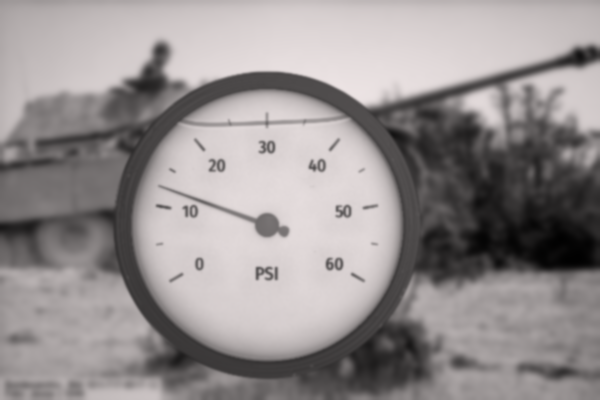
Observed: 12.5 psi
